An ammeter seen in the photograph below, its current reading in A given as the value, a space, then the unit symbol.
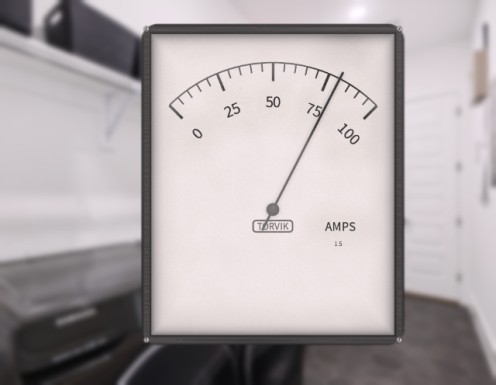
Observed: 80 A
